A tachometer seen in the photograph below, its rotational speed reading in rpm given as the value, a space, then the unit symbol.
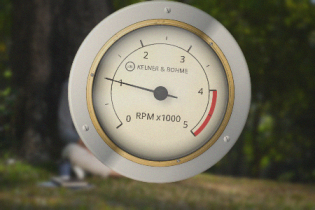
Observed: 1000 rpm
